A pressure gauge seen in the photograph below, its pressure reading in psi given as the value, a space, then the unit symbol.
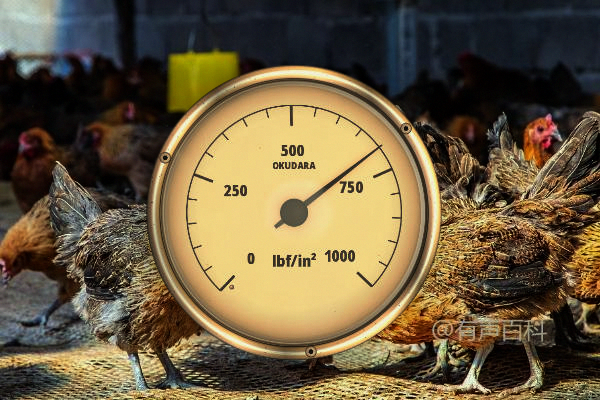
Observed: 700 psi
